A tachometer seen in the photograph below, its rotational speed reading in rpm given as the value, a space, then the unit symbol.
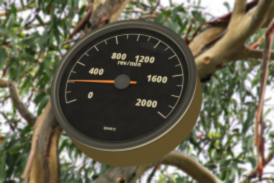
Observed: 200 rpm
